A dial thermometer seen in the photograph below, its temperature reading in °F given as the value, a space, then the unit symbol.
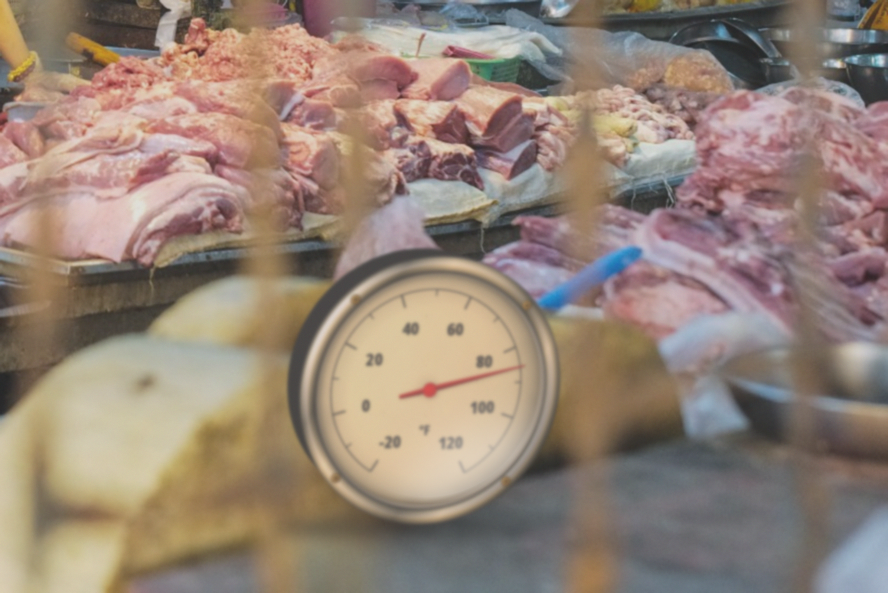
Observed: 85 °F
